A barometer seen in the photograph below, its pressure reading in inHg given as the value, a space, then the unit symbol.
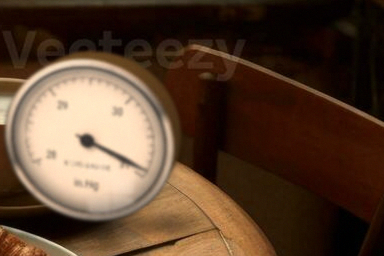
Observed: 30.9 inHg
